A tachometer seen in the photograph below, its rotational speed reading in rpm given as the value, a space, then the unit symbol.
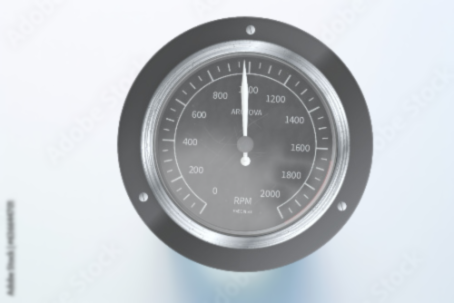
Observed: 975 rpm
